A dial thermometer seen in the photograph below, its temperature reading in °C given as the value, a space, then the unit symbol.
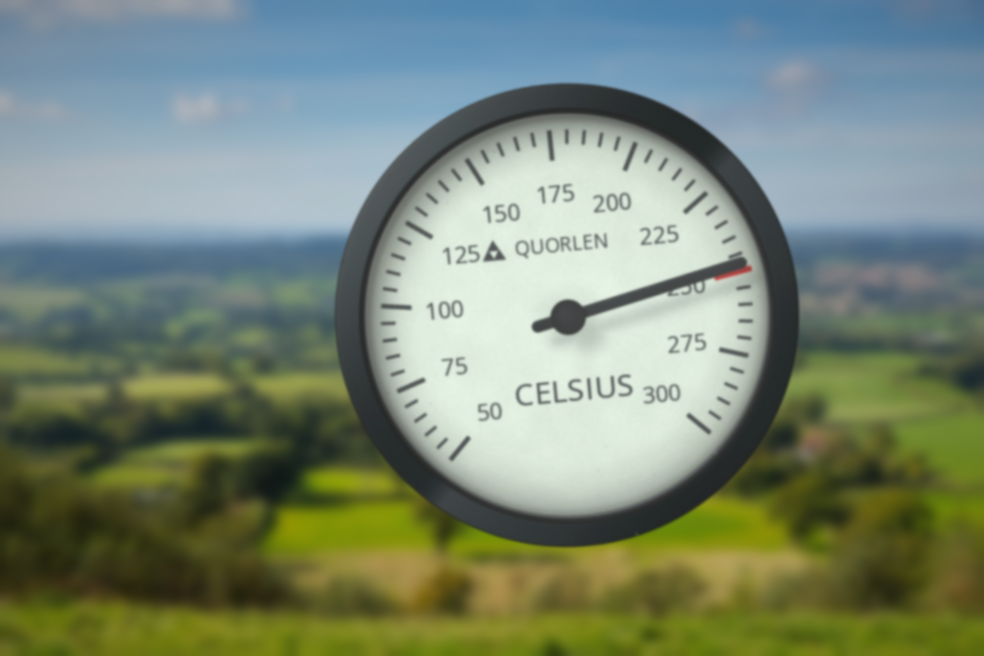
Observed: 247.5 °C
